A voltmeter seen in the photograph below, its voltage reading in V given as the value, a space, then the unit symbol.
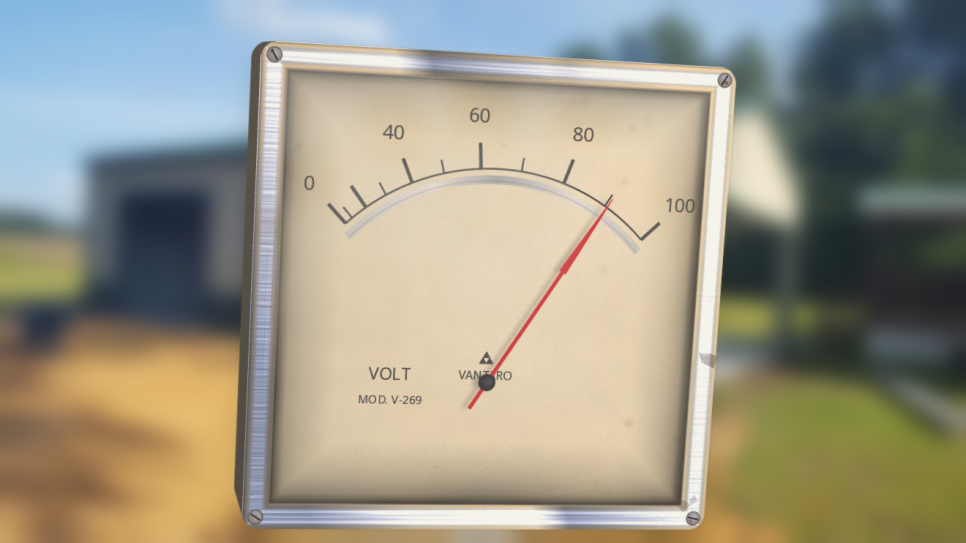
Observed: 90 V
